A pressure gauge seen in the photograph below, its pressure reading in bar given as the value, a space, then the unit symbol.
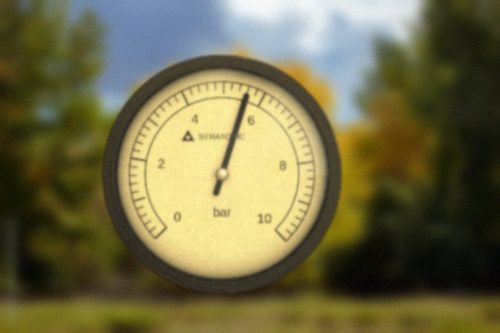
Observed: 5.6 bar
